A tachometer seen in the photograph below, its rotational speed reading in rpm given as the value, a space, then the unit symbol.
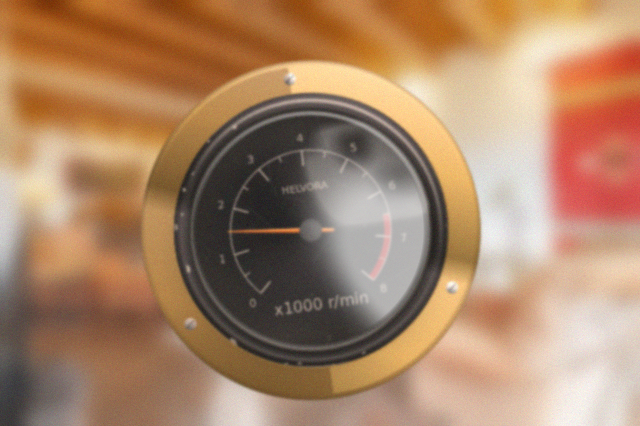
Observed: 1500 rpm
